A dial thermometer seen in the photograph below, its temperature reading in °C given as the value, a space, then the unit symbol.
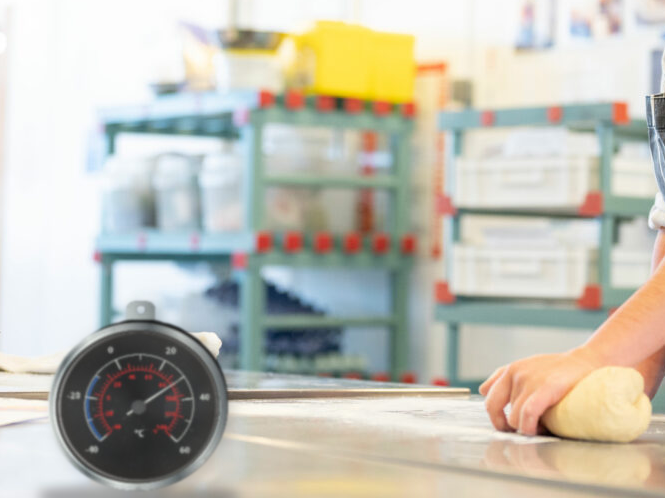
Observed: 30 °C
